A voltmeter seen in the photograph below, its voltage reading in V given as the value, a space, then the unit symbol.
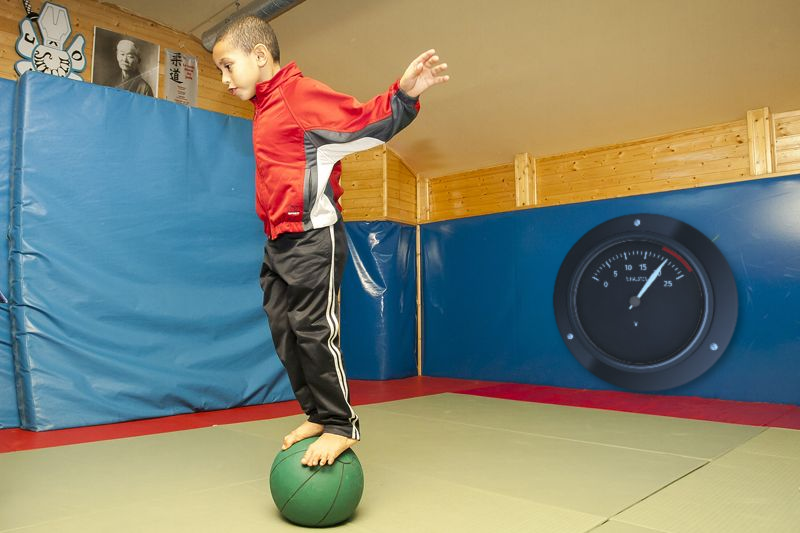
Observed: 20 V
